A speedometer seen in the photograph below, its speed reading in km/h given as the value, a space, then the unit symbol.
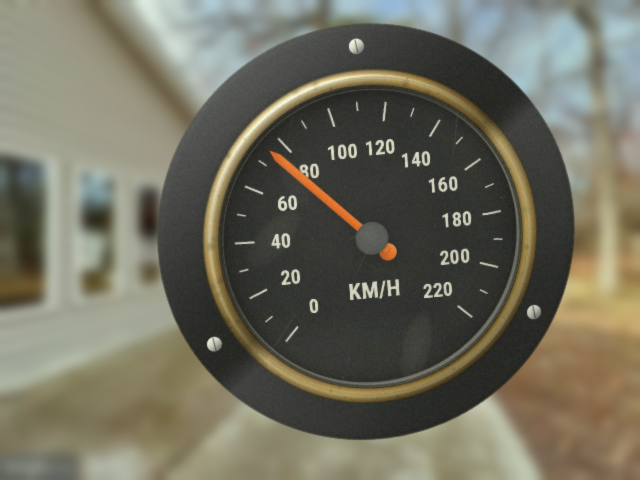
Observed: 75 km/h
